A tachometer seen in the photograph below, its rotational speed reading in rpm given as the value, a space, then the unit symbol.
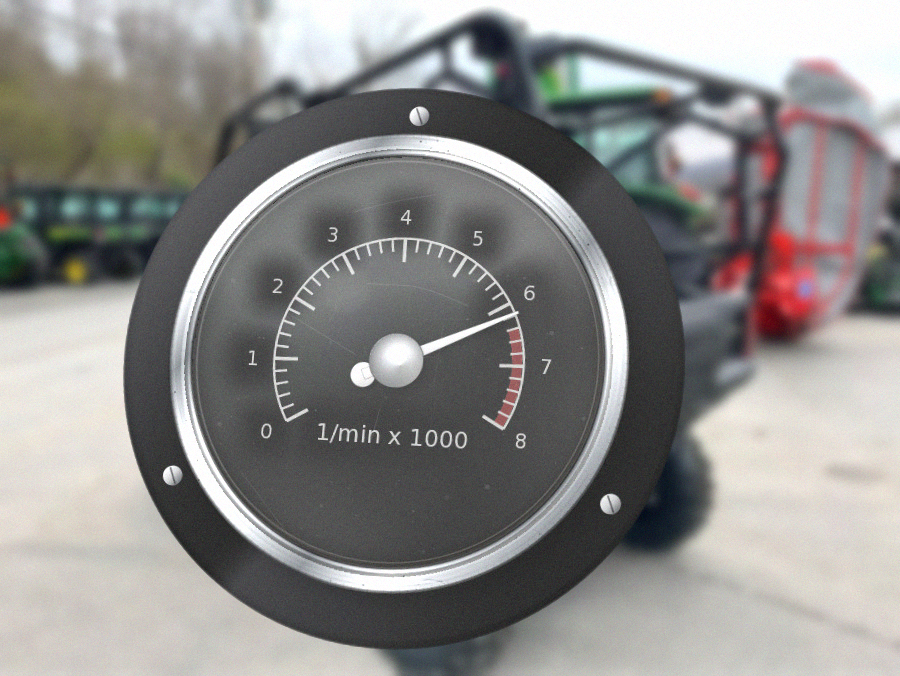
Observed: 6200 rpm
